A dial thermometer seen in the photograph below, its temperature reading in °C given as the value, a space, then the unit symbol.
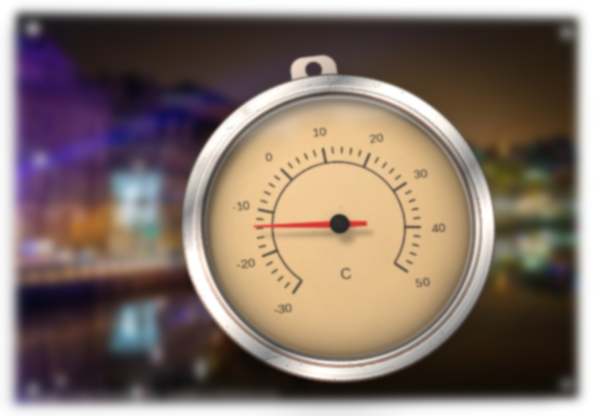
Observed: -14 °C
